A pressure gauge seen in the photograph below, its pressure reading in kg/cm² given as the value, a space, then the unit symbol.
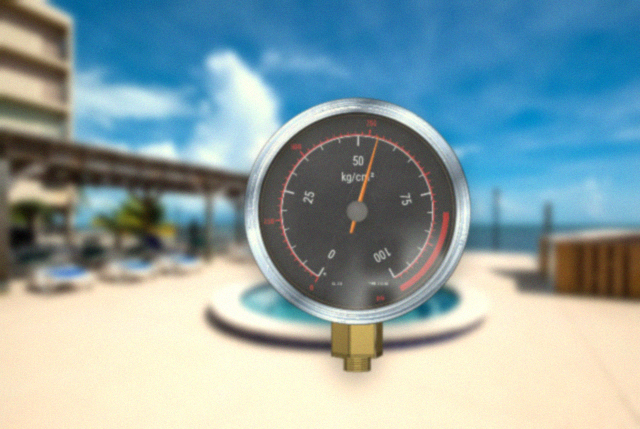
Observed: 55 kg/cm²
